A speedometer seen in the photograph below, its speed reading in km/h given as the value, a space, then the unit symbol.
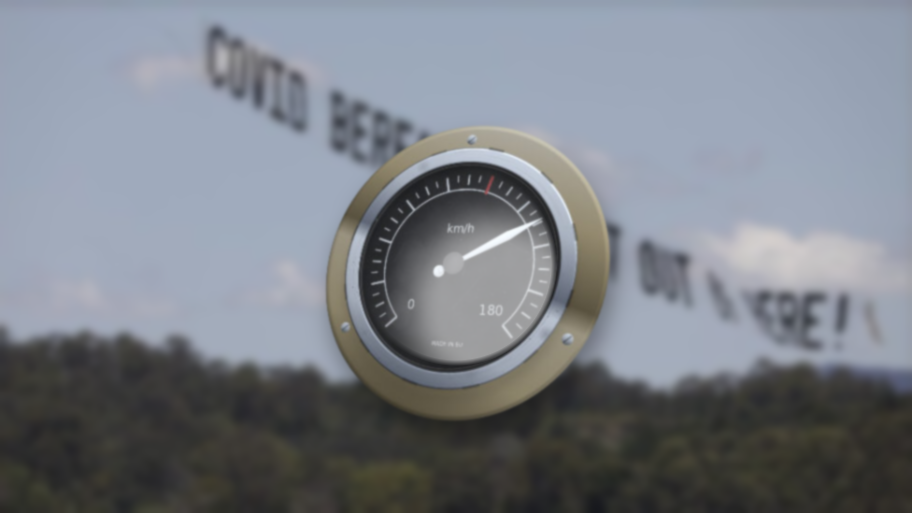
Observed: 130 km/h
